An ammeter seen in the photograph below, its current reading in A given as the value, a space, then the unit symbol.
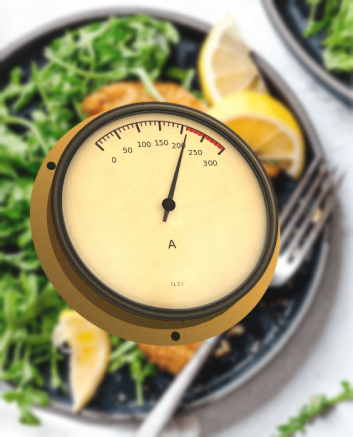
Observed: 210 A
